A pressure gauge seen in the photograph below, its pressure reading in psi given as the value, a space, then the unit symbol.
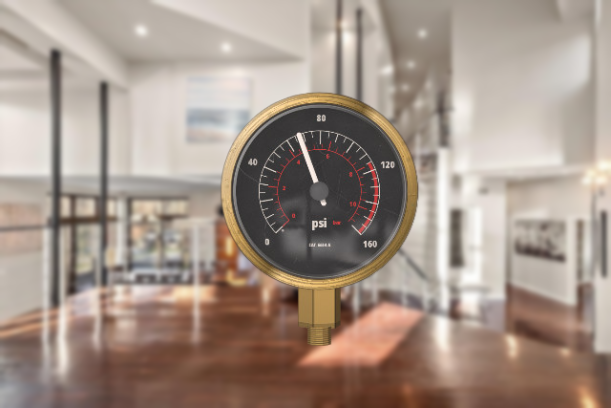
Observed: 67.5 psi
